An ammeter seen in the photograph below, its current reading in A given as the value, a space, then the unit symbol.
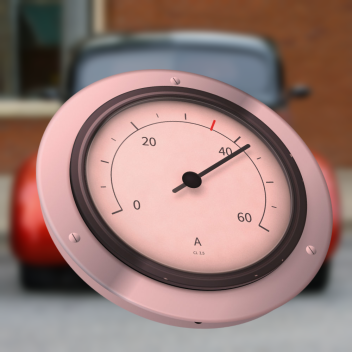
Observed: 42.5 A
